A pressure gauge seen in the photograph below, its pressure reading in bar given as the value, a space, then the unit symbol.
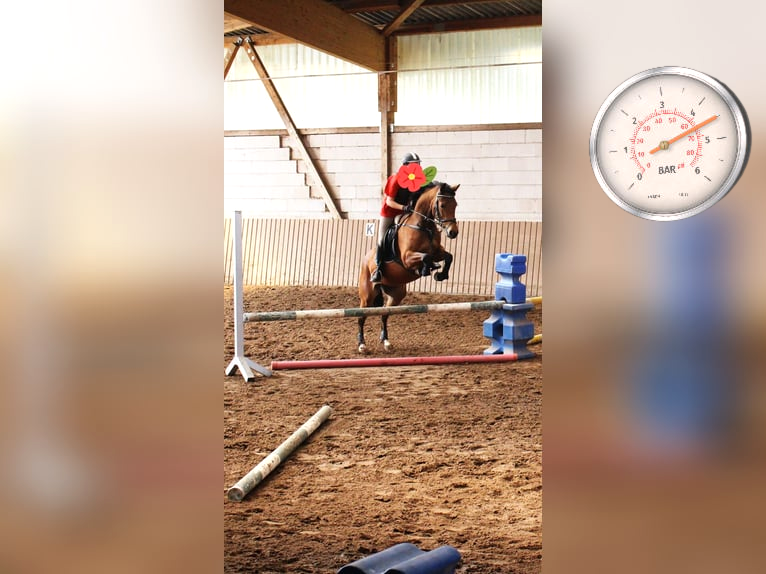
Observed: 4.5 bar
